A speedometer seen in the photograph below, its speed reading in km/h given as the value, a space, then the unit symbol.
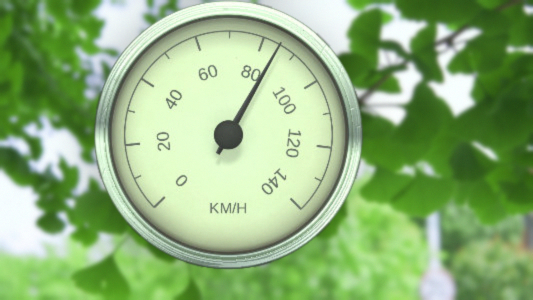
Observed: 85 km/h
